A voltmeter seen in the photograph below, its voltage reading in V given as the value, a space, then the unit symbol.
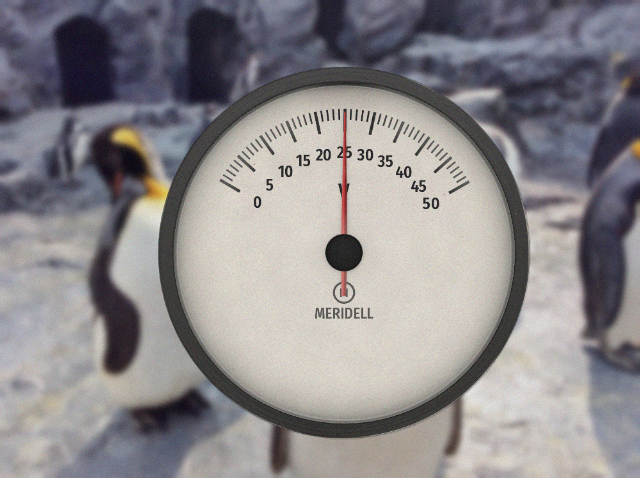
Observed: 25 V
